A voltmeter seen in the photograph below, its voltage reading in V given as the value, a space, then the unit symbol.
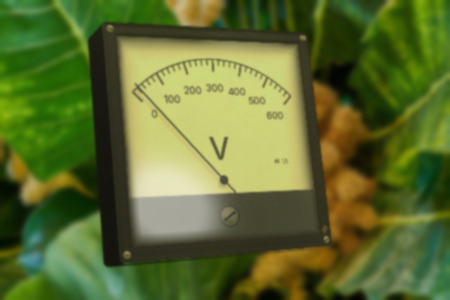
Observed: 20 V
